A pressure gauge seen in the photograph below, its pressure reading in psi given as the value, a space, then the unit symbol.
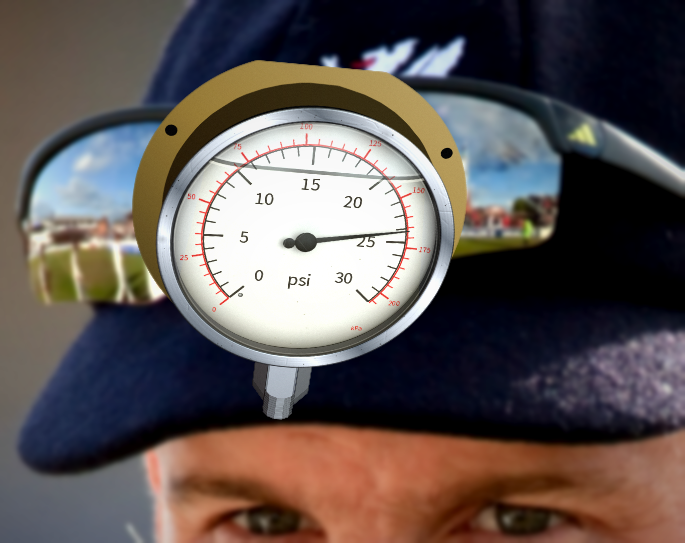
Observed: 24 psi
